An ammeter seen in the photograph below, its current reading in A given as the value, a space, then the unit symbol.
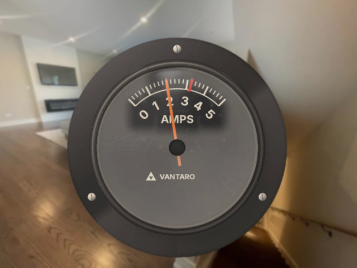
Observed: 2 A
